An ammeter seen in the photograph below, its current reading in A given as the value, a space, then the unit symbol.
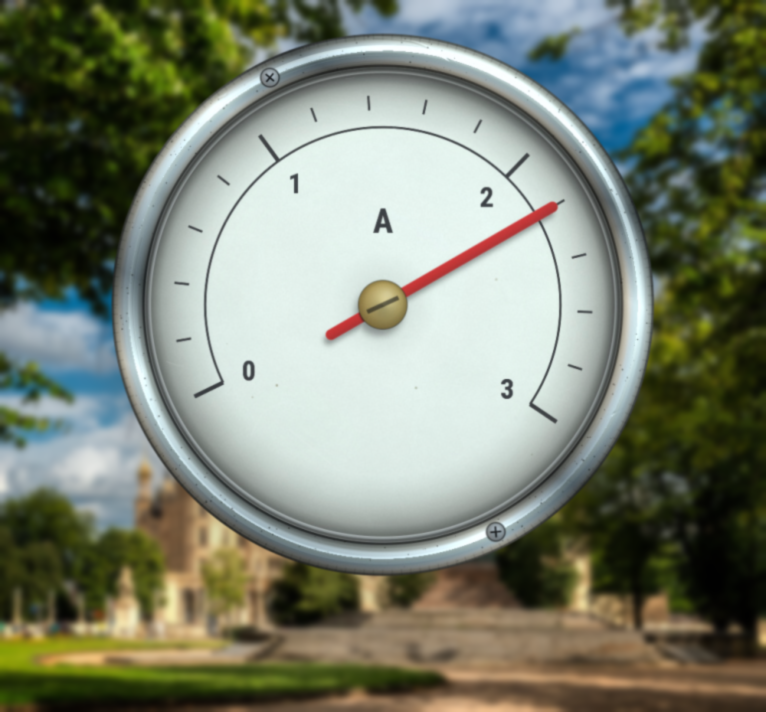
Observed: 2.2 A
